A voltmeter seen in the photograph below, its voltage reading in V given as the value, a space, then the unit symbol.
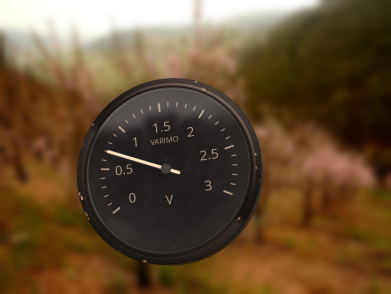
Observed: 0.7 V
